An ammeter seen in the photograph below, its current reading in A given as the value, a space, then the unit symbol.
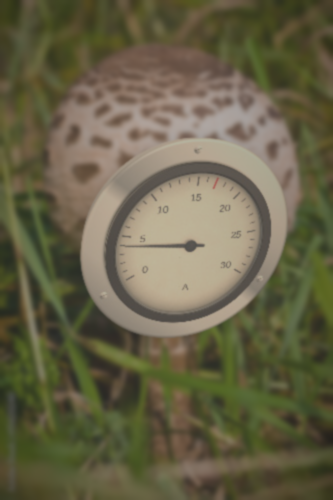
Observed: 4 A
